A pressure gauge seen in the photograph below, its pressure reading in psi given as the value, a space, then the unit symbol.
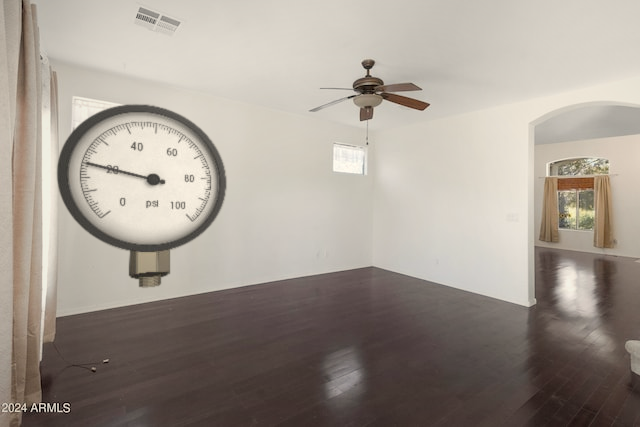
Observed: 20 psi
